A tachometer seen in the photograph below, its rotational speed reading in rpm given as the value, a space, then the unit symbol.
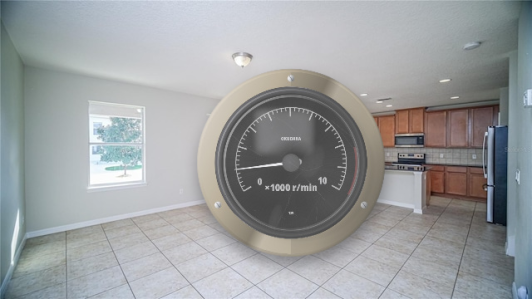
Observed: 1000 rpm
